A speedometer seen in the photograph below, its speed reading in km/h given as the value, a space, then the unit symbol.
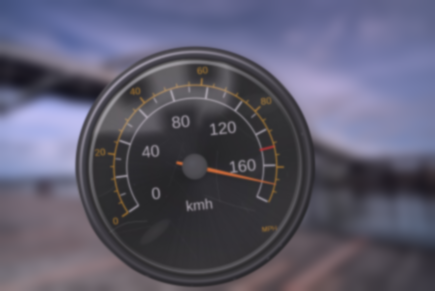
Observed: 170 km/h
